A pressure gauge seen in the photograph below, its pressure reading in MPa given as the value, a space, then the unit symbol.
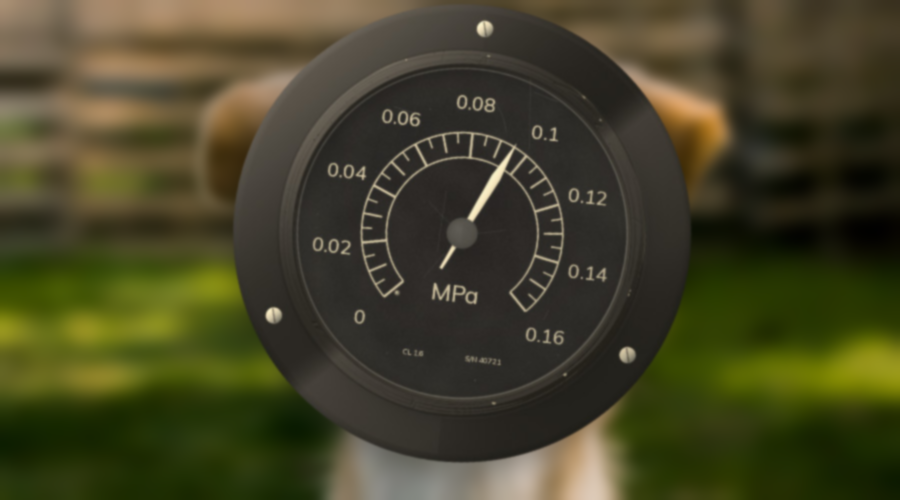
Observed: 0.095 MPa
